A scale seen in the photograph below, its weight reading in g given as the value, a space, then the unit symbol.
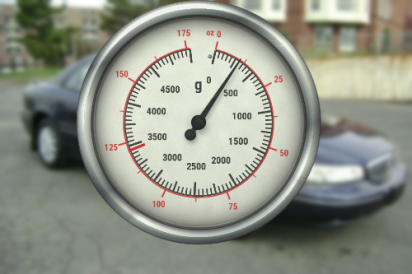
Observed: 300 g
